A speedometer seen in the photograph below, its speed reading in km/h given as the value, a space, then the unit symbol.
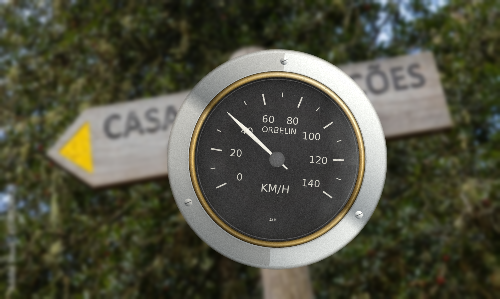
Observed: 40 km/h
